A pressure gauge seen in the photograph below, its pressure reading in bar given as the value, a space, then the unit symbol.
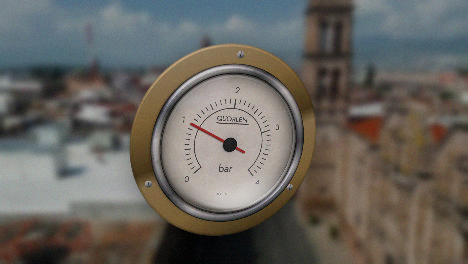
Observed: 1 bar
